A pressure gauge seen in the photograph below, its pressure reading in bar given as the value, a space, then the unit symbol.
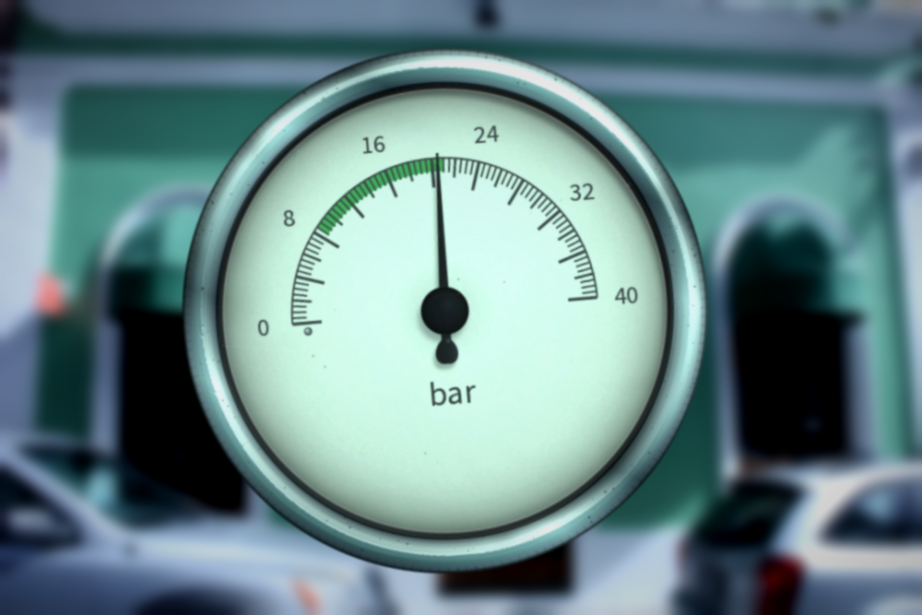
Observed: 20.5 bar
